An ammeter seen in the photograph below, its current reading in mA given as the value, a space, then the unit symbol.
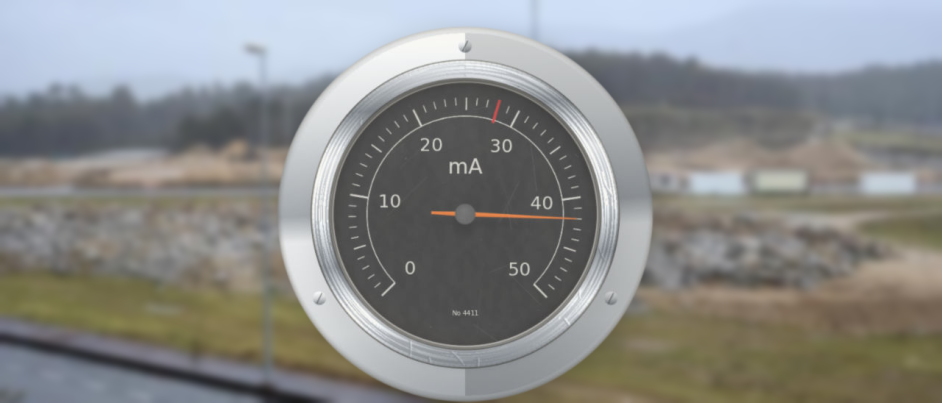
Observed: 42 mA
